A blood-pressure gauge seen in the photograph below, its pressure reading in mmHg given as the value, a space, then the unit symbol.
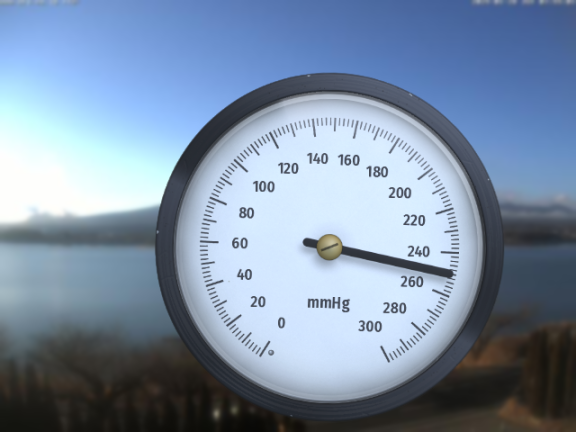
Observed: 250 mmHg
